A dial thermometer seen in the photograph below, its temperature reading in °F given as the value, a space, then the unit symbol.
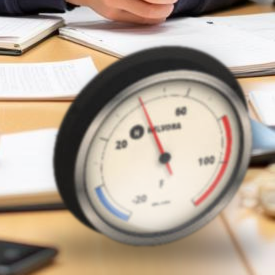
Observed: 40 °F
